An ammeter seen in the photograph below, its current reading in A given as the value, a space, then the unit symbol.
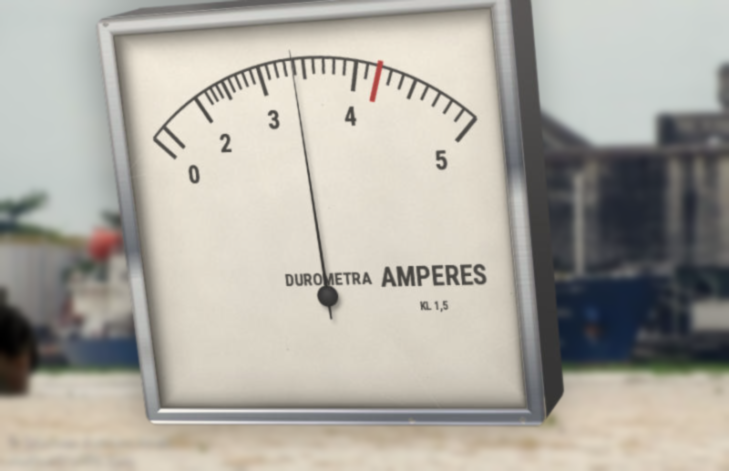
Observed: 3.4 A
